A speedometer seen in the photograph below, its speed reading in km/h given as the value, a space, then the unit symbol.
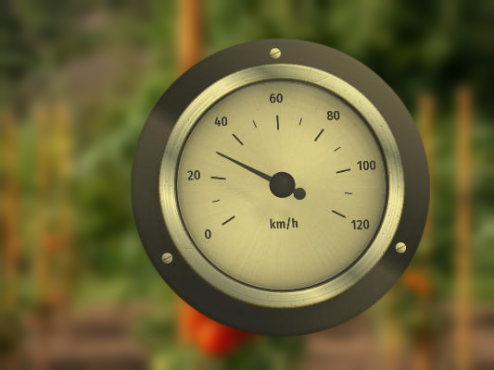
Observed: 30 km/h
